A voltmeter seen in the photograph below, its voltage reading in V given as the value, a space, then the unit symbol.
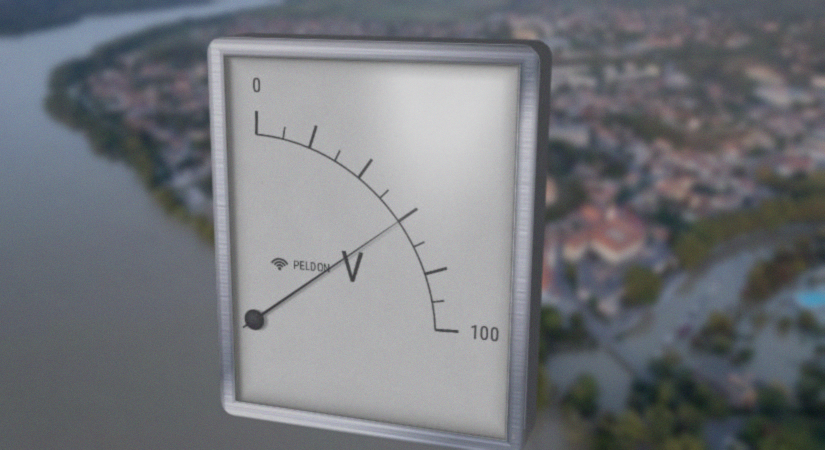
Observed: 60 V
